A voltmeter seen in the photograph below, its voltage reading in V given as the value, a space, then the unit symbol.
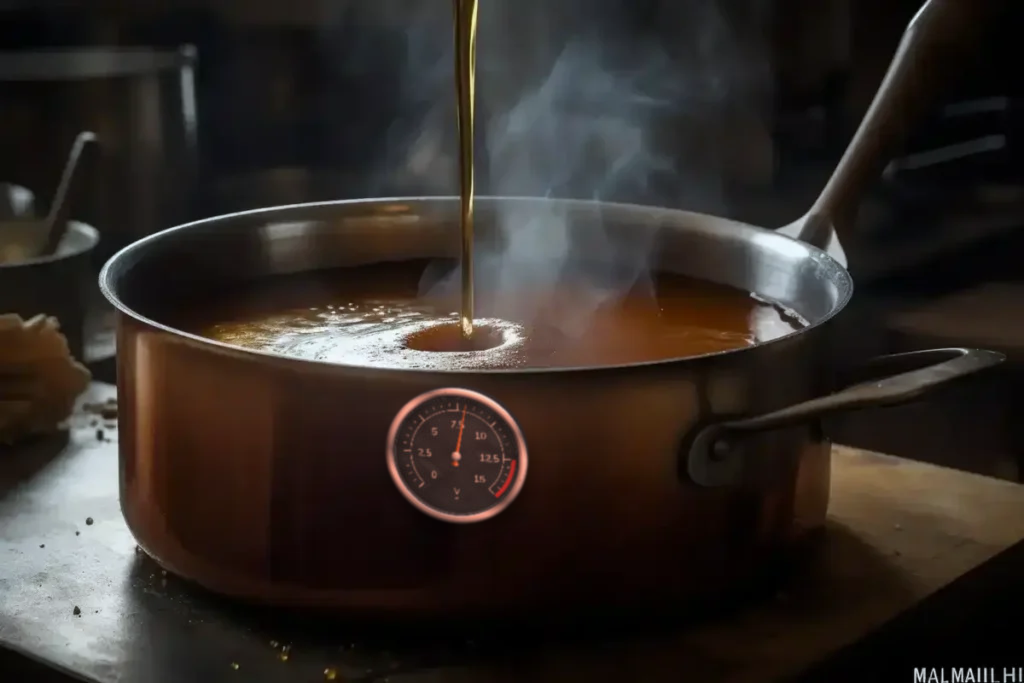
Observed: 8 V
